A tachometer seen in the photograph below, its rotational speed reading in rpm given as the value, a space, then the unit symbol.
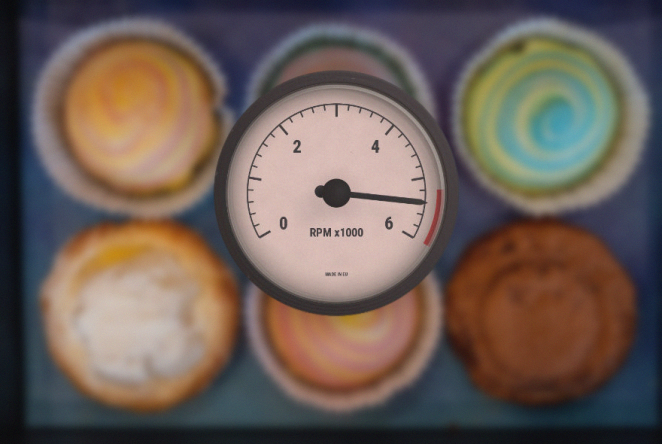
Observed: 5400 rpm
